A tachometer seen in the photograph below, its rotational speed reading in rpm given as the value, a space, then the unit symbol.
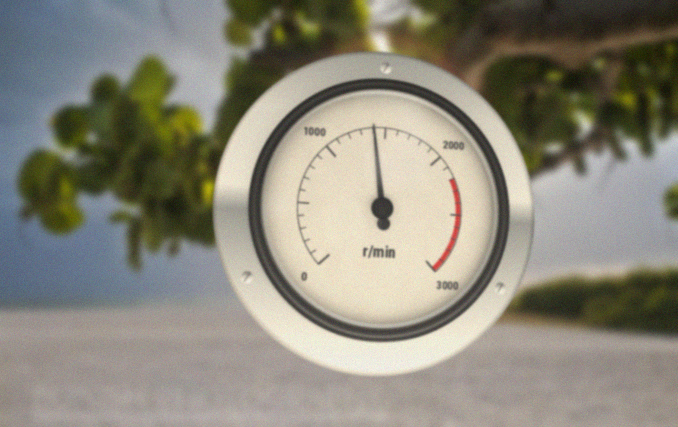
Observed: 1400 rpm
